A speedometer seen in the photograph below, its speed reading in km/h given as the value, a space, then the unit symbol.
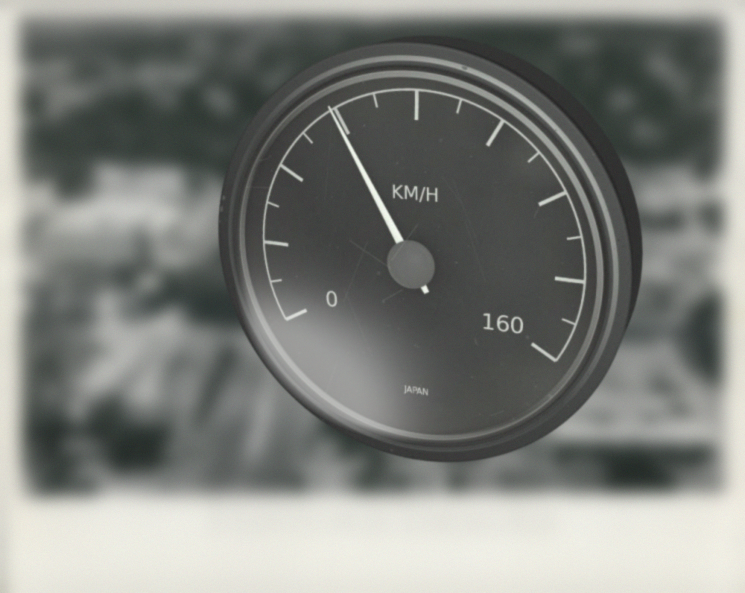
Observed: 60 km/h
